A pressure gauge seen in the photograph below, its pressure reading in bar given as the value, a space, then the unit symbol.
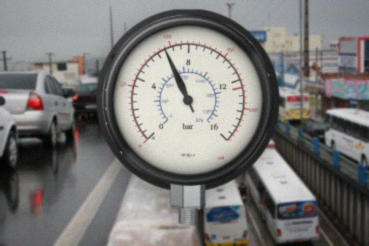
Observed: 6.5 bar
